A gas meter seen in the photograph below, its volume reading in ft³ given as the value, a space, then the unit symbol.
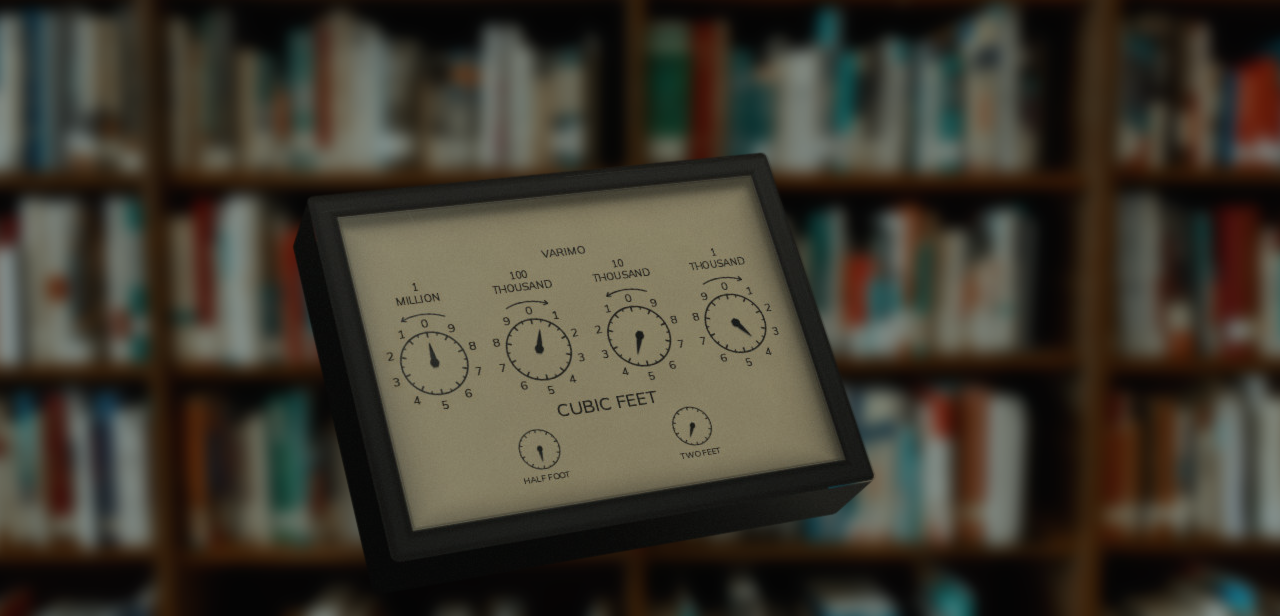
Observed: 4400 ft³
